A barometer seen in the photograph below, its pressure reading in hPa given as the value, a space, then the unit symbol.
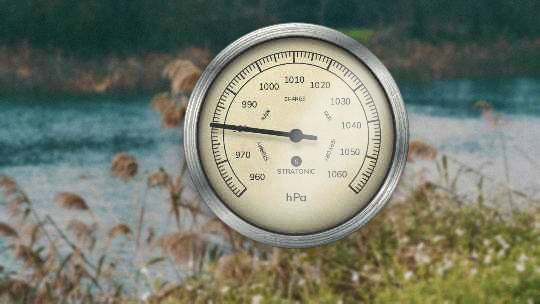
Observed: 980 hPa
